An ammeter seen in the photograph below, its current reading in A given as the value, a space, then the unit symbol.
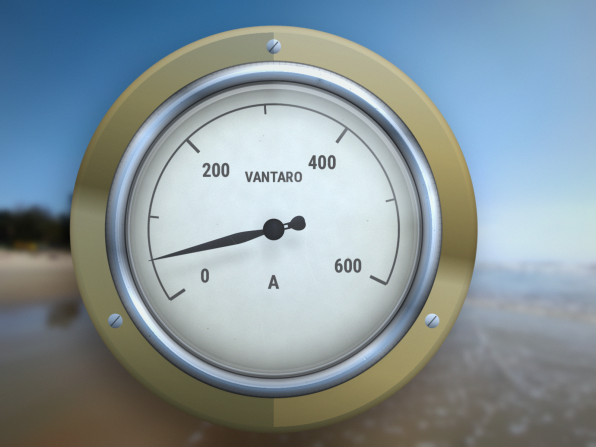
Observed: 50 A
